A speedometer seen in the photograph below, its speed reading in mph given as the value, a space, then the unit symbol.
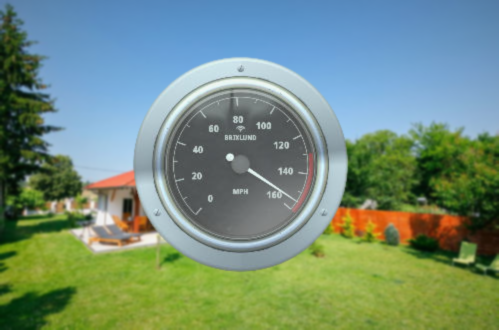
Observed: 155 mph
